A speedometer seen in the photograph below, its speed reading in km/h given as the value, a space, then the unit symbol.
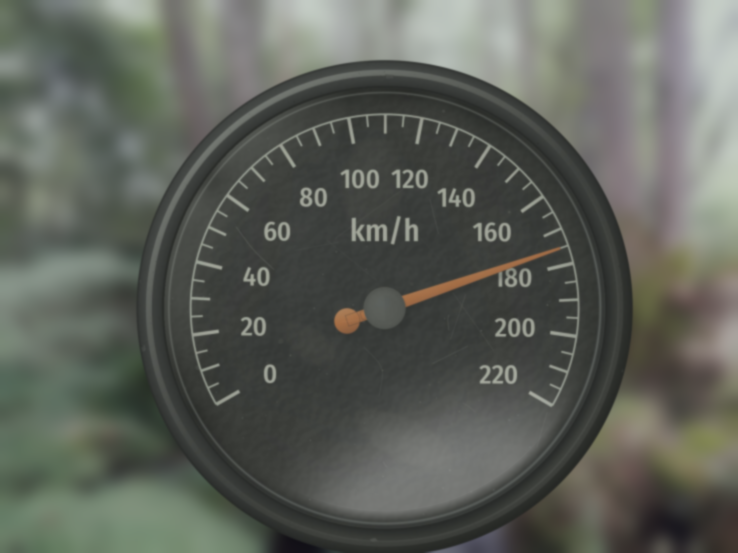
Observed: 175 km/h
